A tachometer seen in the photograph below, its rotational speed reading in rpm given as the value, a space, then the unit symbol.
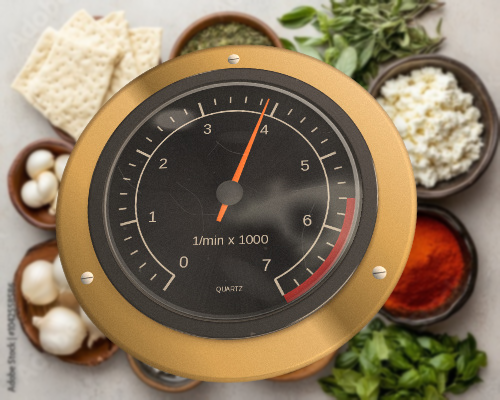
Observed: 3900 rpm
